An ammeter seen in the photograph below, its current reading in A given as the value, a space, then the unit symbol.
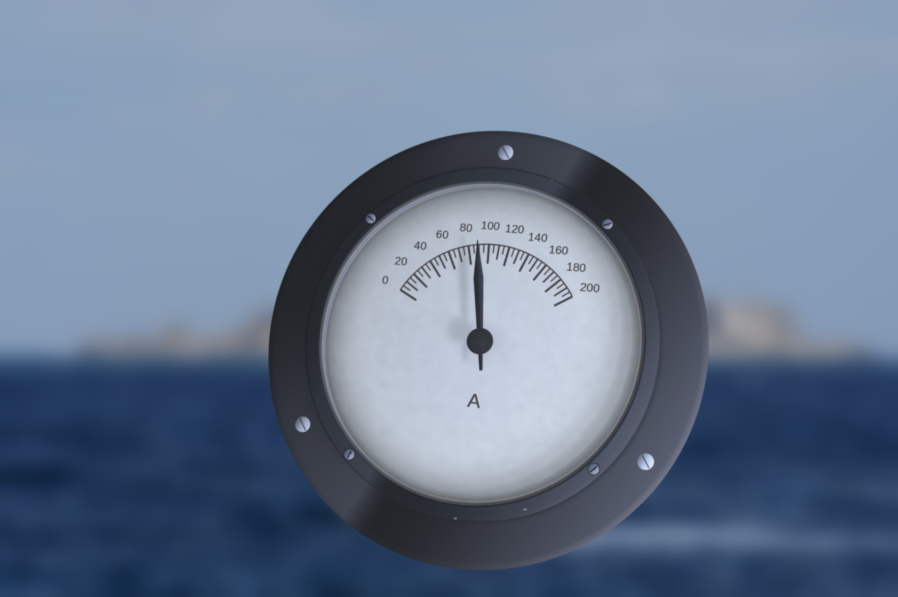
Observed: 90 A
